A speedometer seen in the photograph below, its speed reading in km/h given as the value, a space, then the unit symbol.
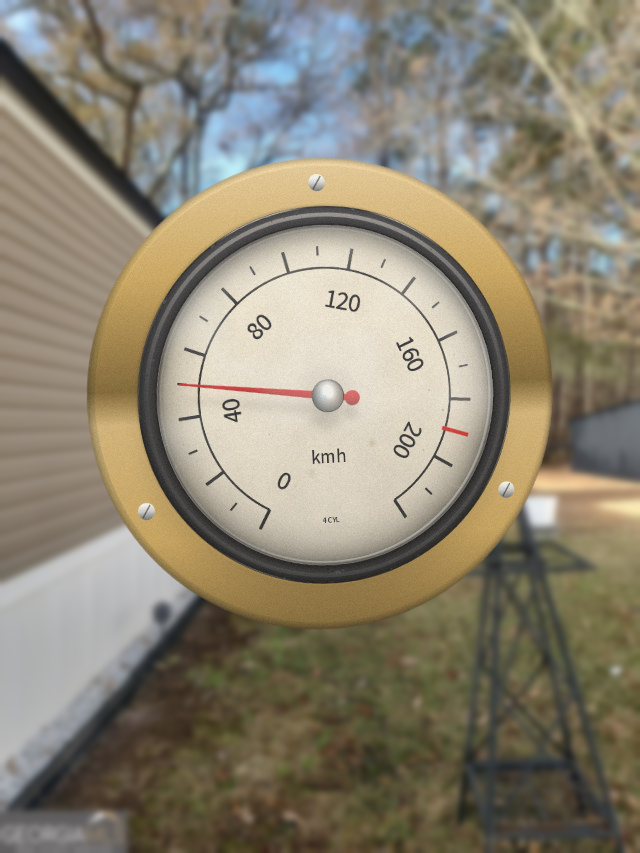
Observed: 50 km/h
